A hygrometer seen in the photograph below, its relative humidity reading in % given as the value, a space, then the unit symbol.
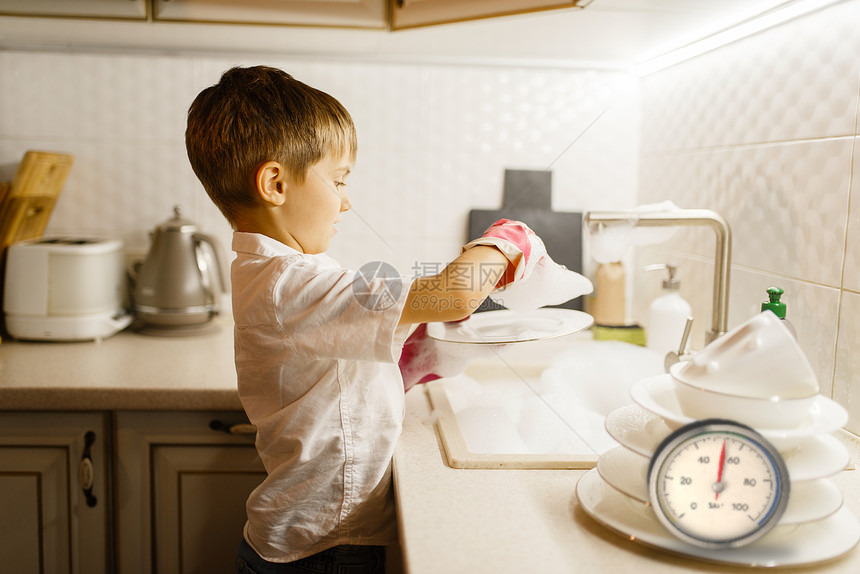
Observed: 52 %
